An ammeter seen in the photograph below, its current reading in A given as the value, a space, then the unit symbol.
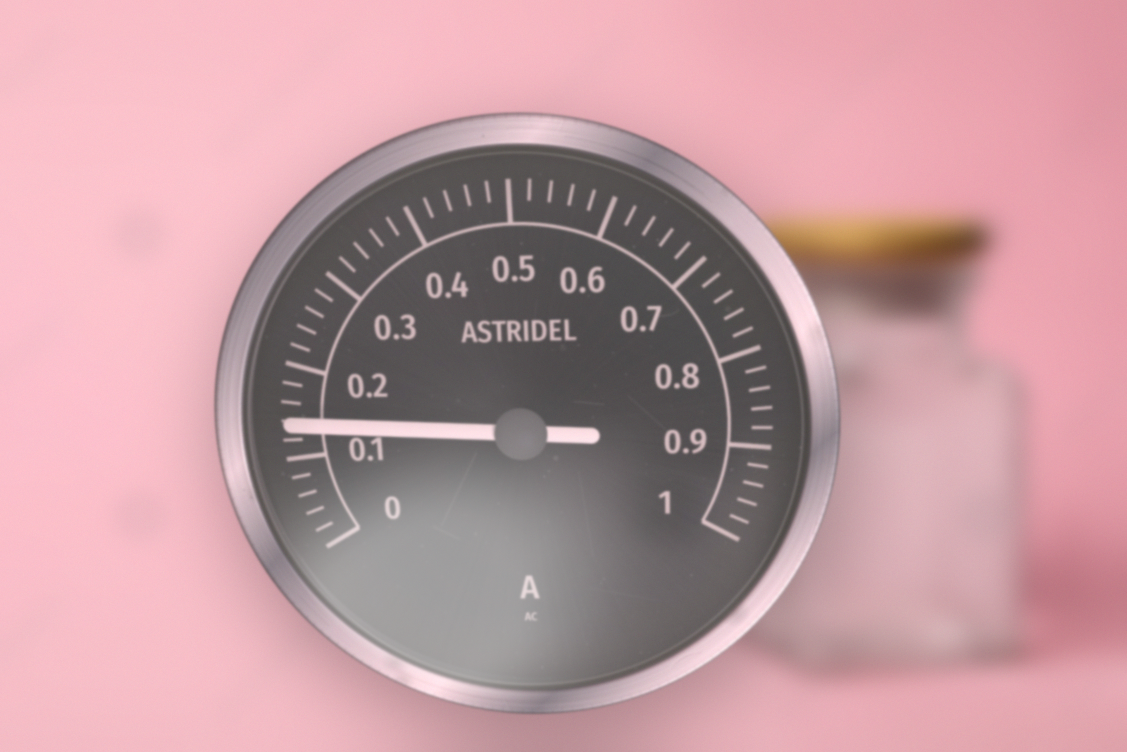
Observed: 0.14 A
